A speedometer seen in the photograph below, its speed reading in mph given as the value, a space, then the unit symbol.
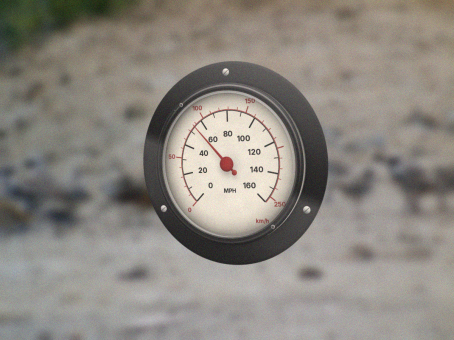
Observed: 55 mph
